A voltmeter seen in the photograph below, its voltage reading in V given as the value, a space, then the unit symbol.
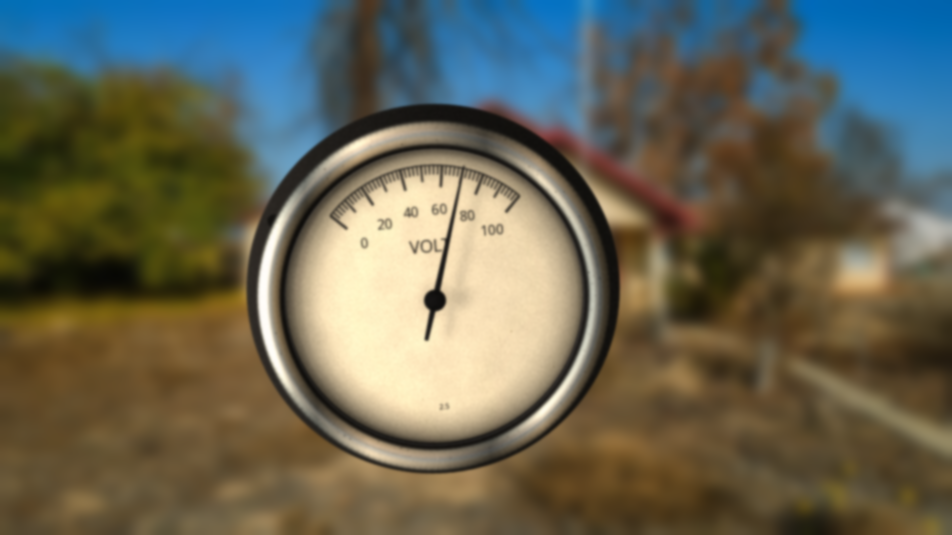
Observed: 70 V
